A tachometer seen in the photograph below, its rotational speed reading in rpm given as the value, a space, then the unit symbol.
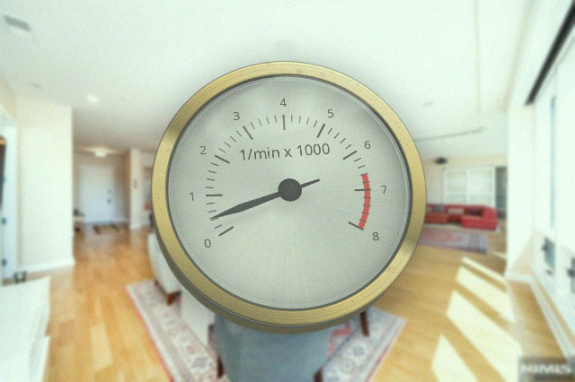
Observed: 400 rpm
